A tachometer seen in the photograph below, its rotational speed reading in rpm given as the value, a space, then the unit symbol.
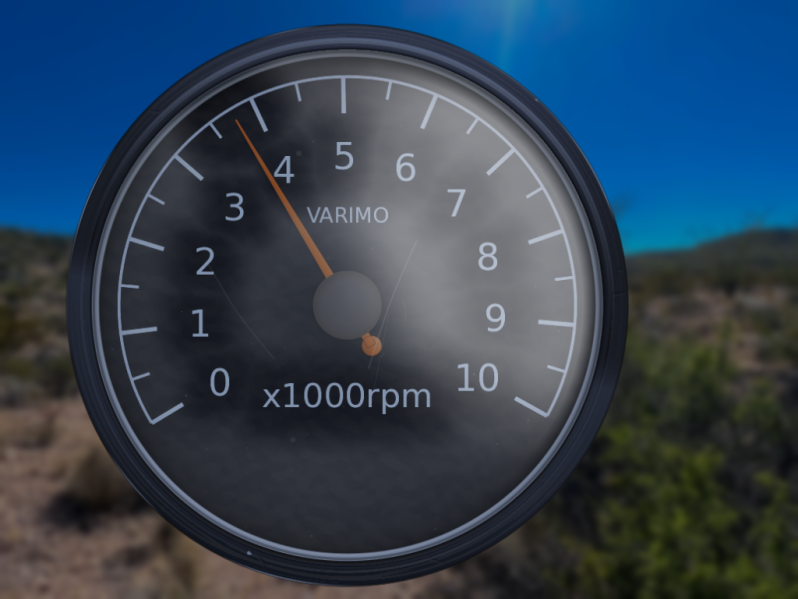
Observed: 3750 rpm
